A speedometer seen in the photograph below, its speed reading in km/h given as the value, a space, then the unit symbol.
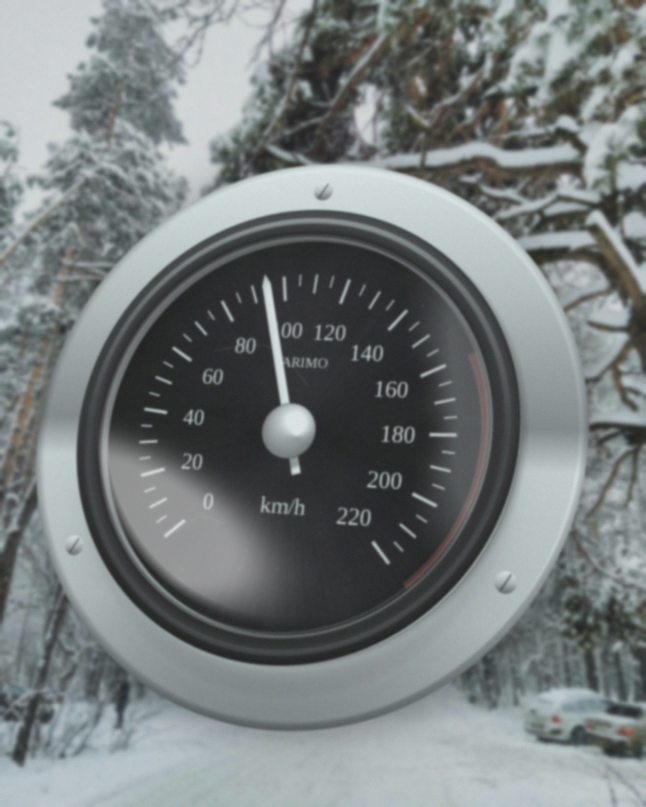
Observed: 95 km/h
